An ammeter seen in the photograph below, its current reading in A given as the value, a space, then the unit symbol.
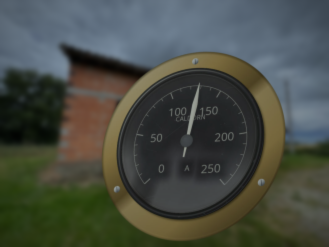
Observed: 130 A
